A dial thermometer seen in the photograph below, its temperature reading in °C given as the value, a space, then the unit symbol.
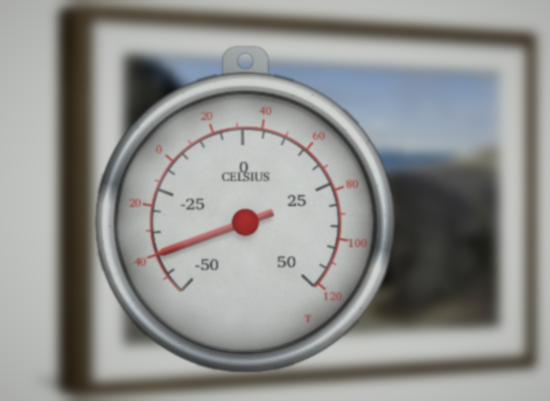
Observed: -40 °C
